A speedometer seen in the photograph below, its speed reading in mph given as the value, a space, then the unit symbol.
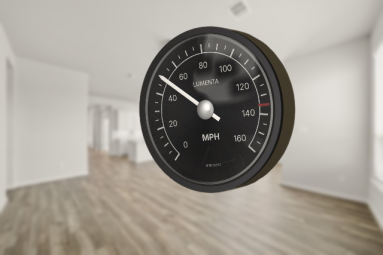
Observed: 50 mph
